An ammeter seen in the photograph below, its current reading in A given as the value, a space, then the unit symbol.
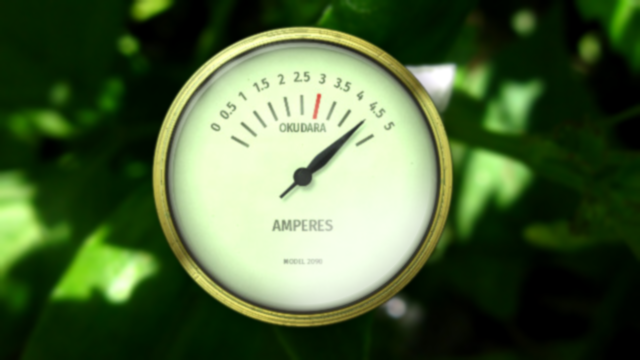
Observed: 4.5 A
